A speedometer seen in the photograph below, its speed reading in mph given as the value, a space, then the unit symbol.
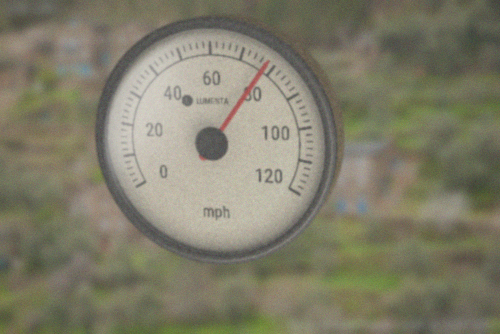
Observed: 78 mph
